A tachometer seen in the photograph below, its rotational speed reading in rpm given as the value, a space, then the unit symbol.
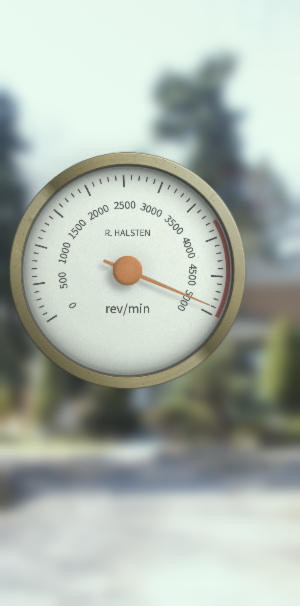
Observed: 4900 rpm
